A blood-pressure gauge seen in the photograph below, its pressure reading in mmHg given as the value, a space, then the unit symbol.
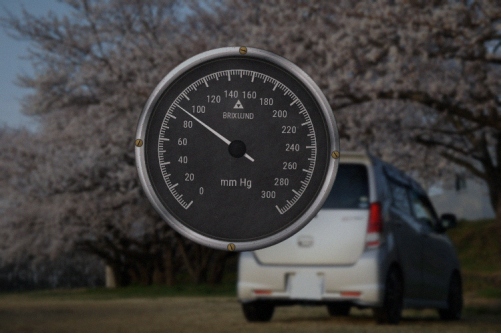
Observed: 90 mmHg
